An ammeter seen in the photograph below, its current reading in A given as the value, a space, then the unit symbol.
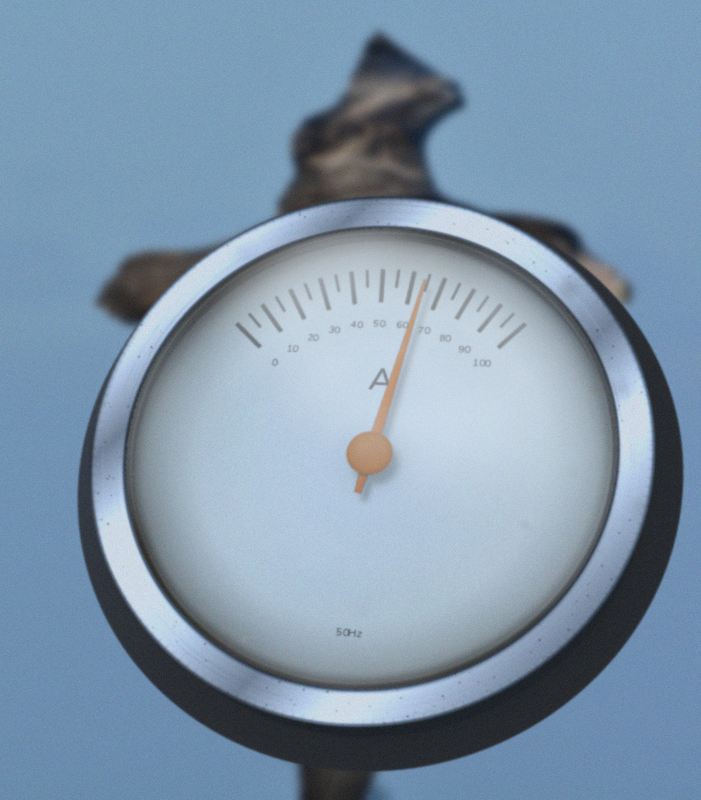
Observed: 65 A
